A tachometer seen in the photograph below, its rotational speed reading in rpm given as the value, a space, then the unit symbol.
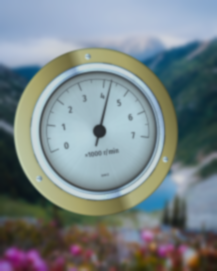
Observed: 4250 rpm
